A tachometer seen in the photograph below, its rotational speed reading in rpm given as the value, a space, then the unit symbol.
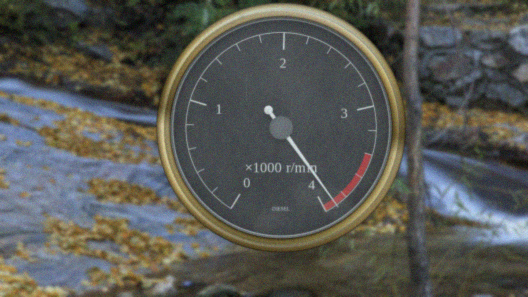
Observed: 3900 rpm
